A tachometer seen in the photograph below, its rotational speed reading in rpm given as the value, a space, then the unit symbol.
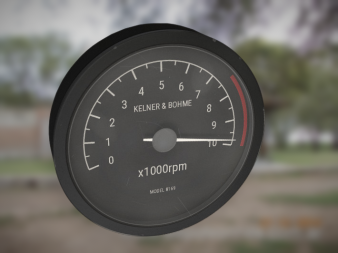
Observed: 9750 rpm
